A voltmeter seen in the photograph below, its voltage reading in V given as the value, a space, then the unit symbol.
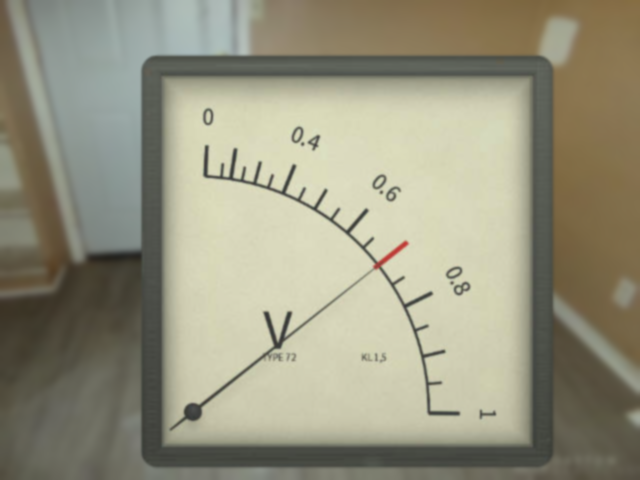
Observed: 0.7 V
